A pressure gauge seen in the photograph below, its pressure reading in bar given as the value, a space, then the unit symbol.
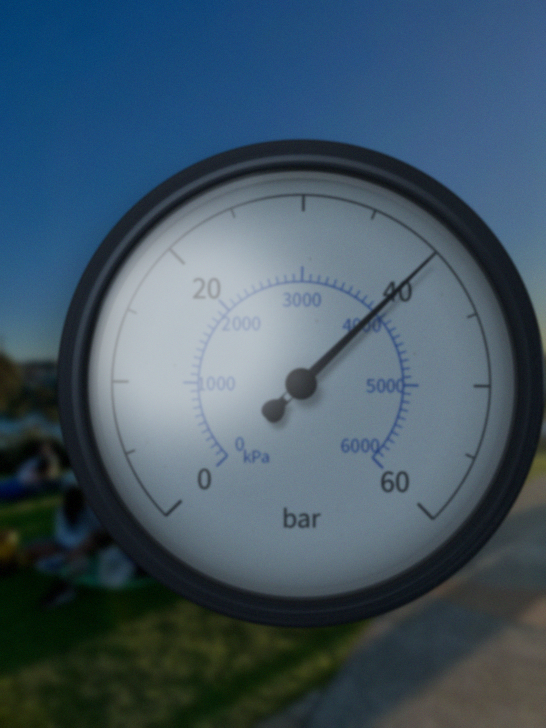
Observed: 40 bar
